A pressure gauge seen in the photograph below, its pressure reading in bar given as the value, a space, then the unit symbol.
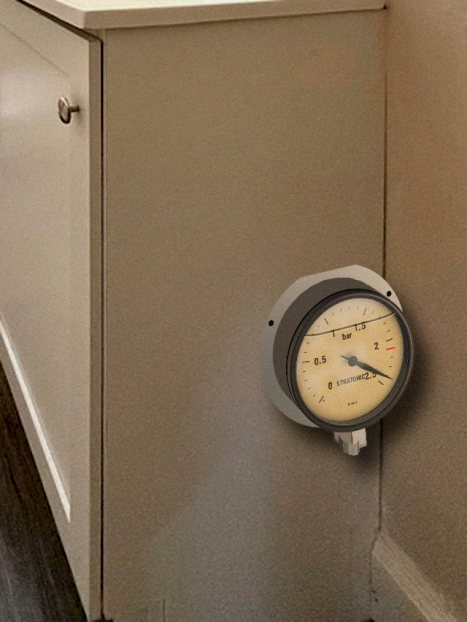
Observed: 2.4 bar
